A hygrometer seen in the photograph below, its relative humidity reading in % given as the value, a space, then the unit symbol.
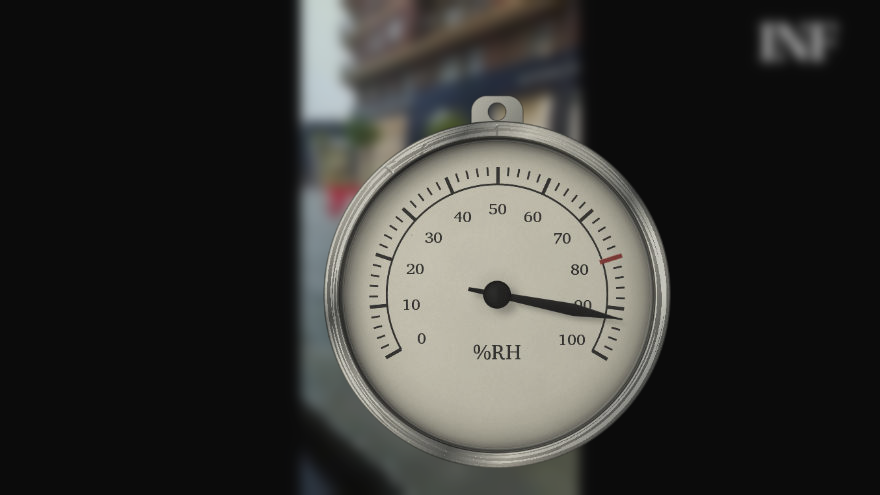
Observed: 92 %
